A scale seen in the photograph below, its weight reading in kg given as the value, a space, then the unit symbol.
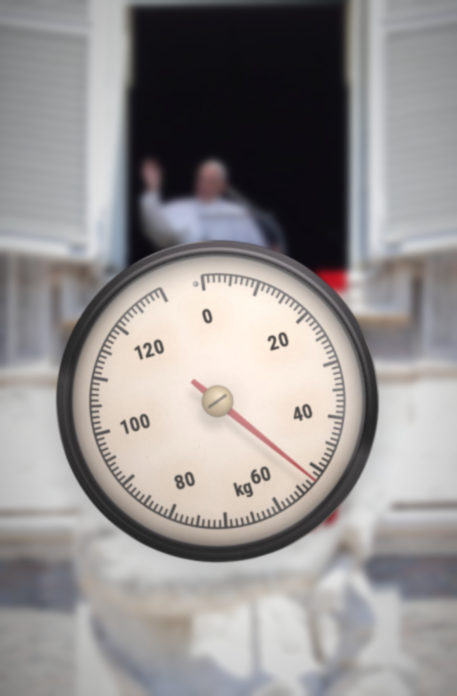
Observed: 52 kg
